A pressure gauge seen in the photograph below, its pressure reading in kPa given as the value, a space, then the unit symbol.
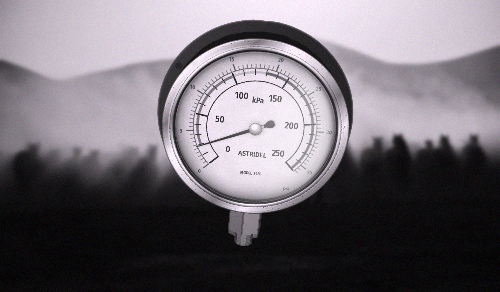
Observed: 20 kPa
